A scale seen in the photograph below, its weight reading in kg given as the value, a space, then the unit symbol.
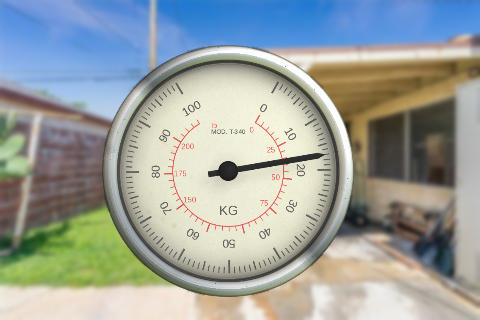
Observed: 17 kg
